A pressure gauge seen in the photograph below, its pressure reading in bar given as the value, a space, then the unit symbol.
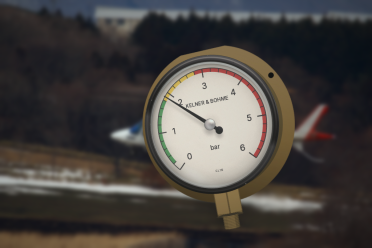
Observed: 1.9 bar
